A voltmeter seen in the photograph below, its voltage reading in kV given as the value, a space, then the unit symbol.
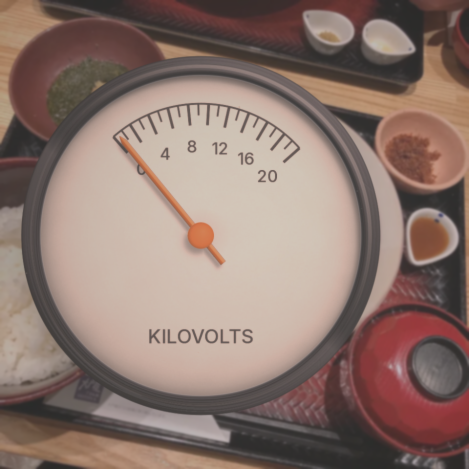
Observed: 0.5 kV
